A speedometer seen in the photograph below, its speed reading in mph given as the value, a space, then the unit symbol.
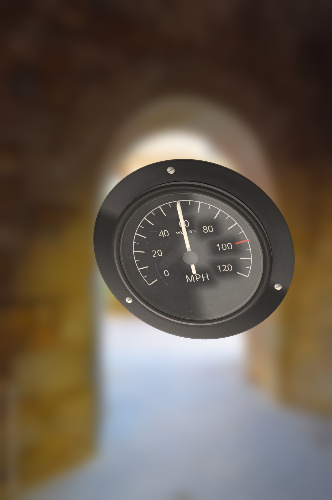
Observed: 60 mph
